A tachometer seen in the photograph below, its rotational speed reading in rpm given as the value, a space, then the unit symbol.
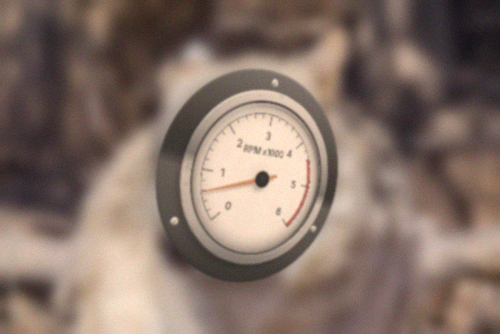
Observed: 600 rpm
